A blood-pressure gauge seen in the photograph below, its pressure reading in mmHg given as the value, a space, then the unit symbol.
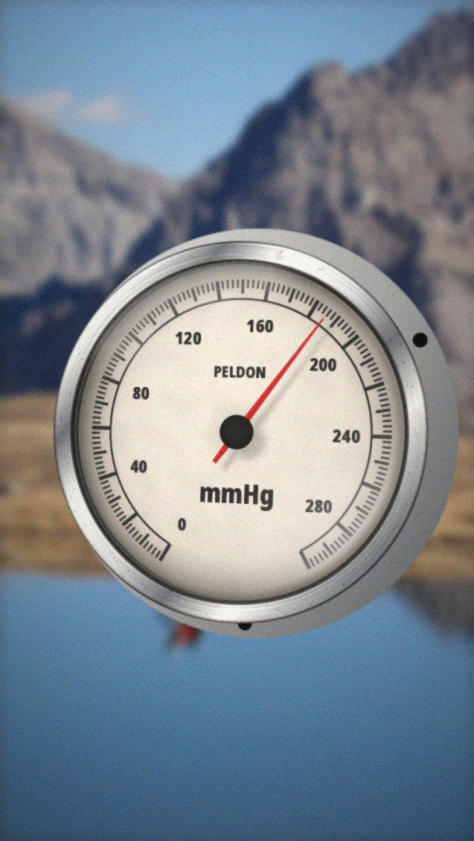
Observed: 186 mmHg
